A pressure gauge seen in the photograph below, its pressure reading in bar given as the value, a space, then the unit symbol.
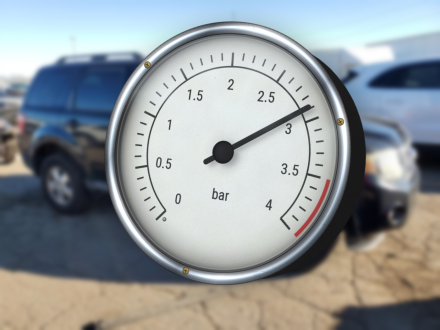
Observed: 2.9 bar
